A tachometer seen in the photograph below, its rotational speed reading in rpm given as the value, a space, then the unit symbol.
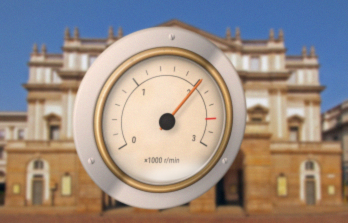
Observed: 2000 rpm
